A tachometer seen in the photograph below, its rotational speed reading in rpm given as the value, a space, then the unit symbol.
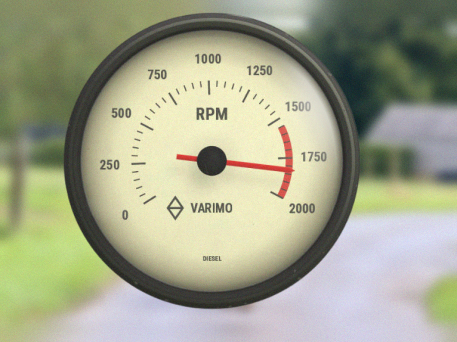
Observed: 1825 rpm
